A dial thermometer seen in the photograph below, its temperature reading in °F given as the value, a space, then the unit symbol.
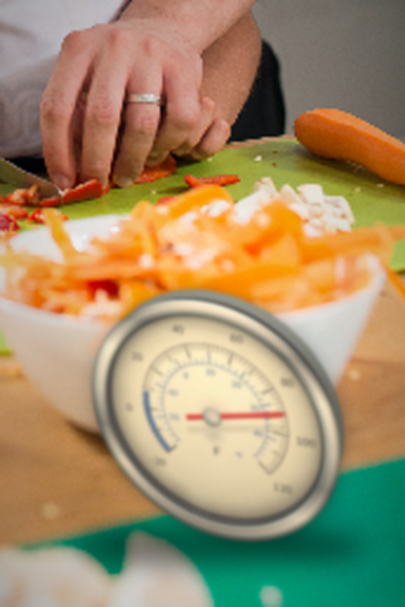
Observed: 90 °F
